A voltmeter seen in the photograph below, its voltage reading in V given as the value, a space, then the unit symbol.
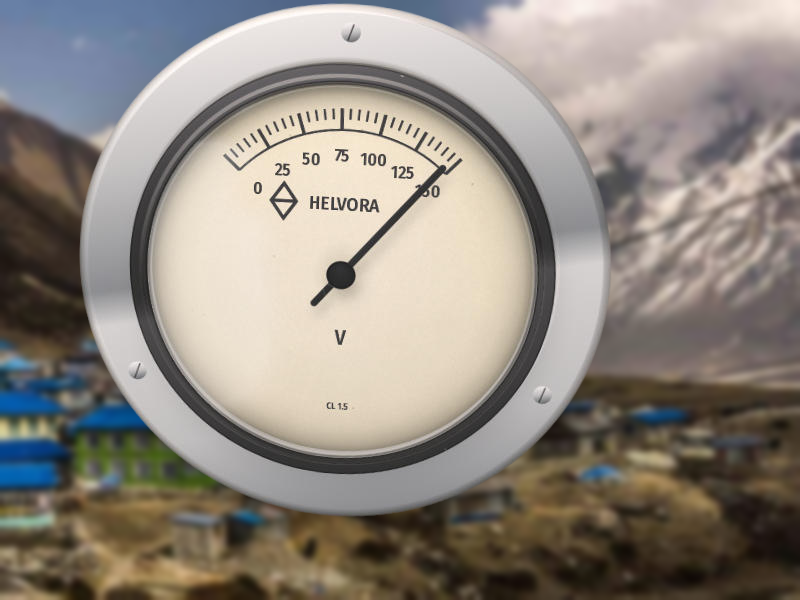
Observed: 145 V
